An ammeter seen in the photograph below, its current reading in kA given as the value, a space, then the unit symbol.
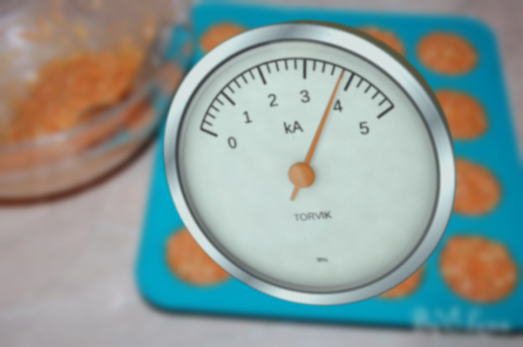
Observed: 3.8 kA
